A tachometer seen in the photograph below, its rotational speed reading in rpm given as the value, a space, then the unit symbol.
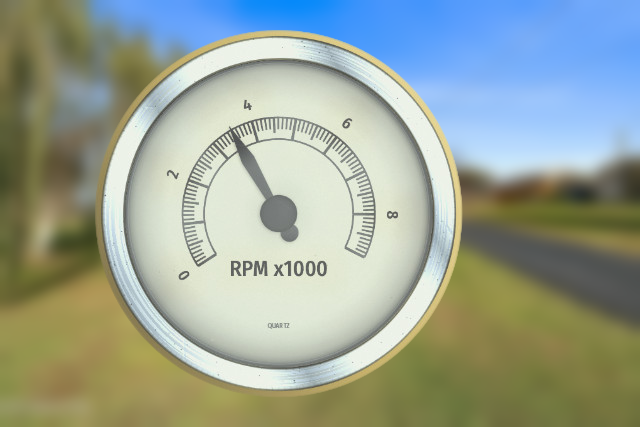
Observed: 3500 rpm
